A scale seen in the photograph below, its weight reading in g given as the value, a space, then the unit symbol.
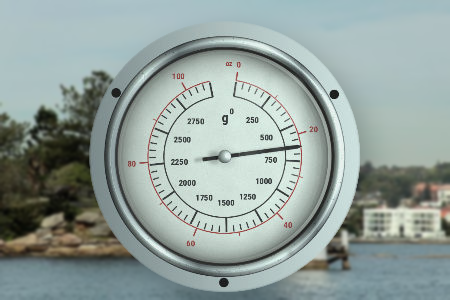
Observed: 650 g
